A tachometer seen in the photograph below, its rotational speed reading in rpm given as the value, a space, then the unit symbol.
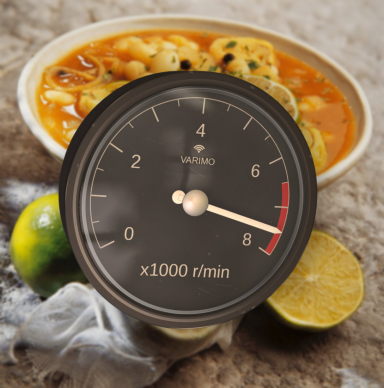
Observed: 7500 rpm
